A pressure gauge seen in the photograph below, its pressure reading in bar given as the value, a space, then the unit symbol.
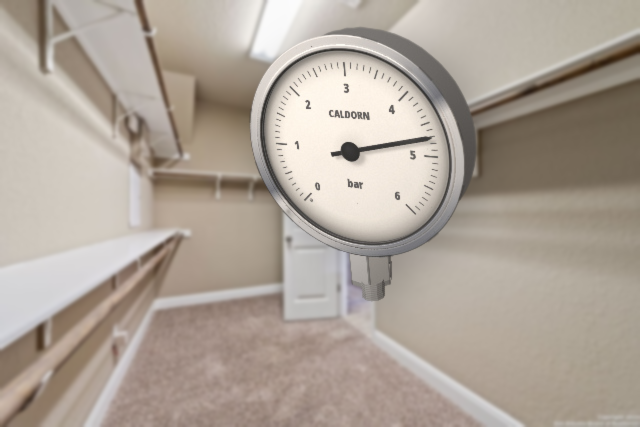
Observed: 4.7 bar
